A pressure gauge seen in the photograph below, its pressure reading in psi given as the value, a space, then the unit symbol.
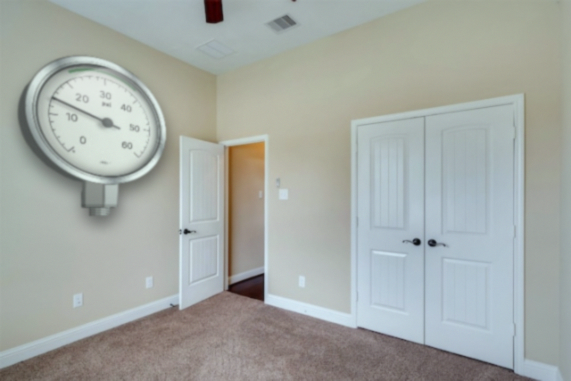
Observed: 14 psi
